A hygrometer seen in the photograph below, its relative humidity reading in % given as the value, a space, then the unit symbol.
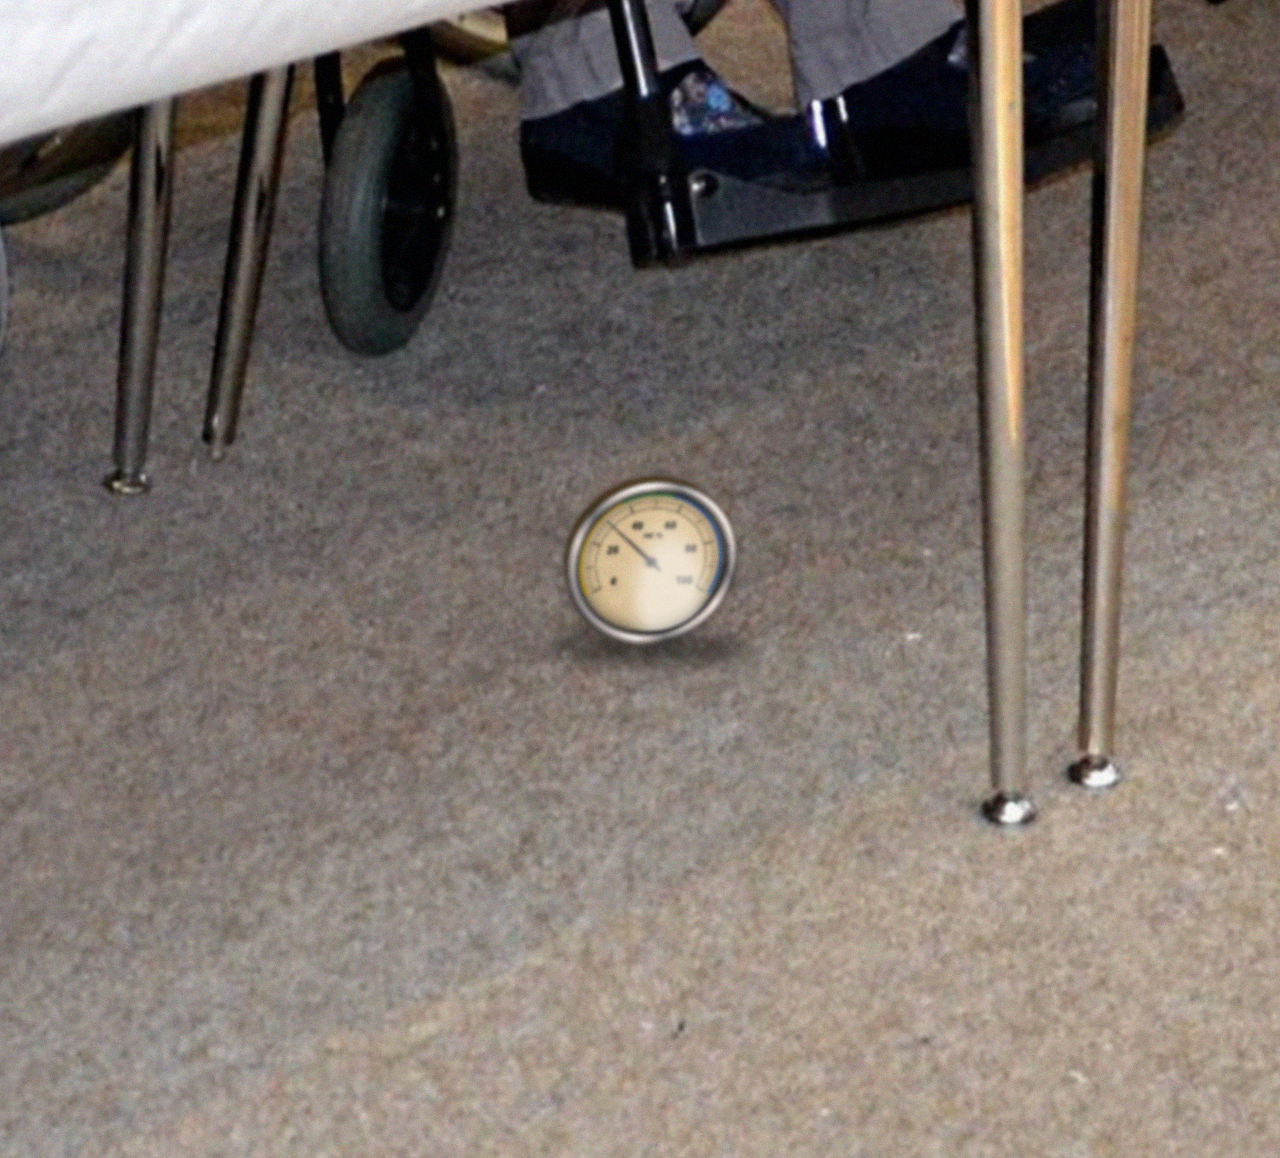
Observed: 30 %
